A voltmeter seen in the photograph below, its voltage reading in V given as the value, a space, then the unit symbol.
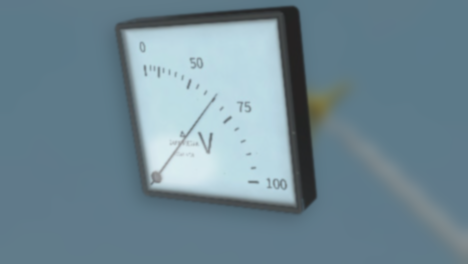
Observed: 65 V
